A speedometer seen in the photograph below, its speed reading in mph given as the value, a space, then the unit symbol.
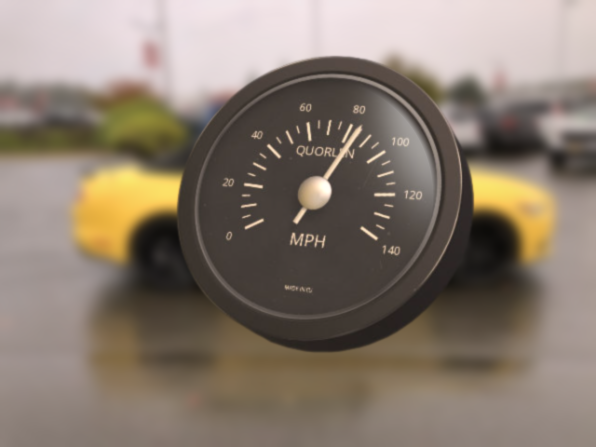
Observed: 85 mph
